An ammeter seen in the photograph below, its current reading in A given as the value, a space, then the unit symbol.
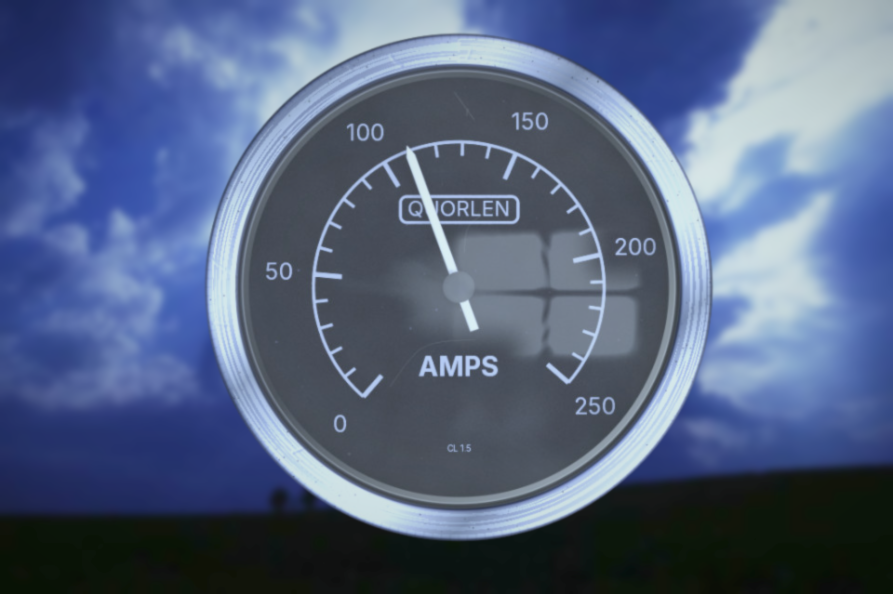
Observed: 110 A
